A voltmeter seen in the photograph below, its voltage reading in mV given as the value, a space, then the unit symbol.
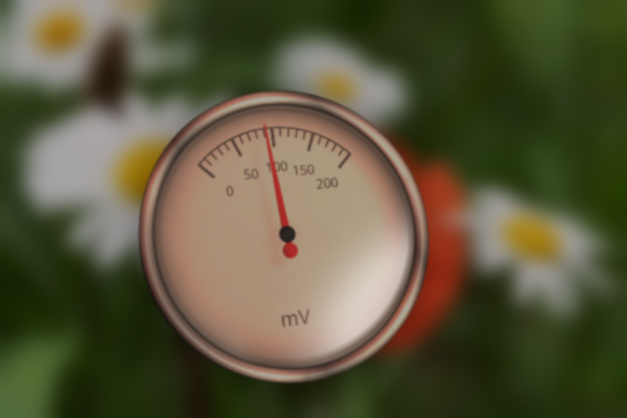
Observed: 90 mV
